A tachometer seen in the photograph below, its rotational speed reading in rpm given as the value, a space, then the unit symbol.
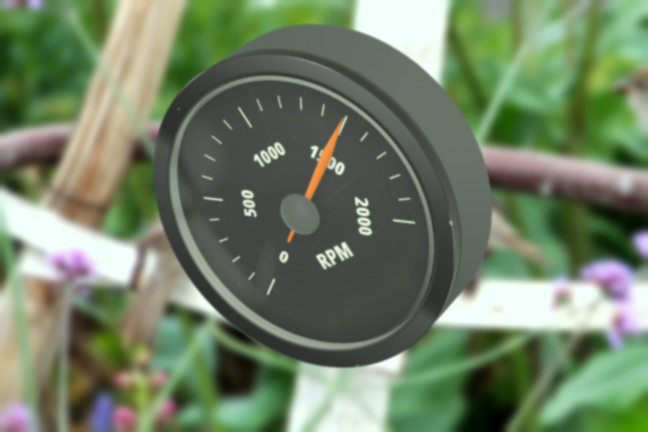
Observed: 1500 rpm
